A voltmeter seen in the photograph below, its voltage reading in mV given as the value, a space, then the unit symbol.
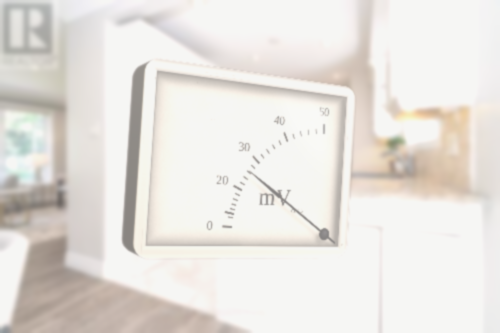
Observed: 26 mV
